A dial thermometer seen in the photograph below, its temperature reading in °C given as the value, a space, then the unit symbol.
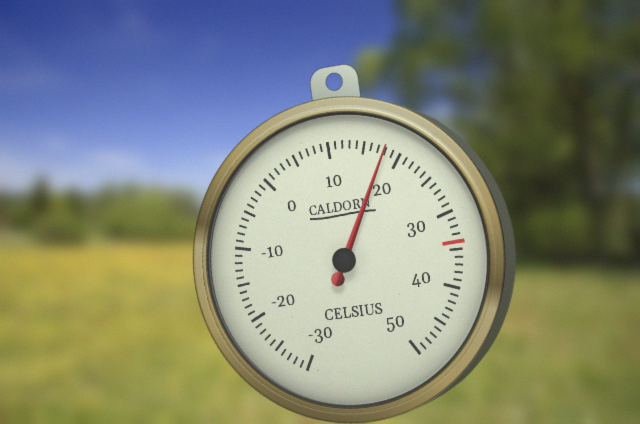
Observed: 18 °C
